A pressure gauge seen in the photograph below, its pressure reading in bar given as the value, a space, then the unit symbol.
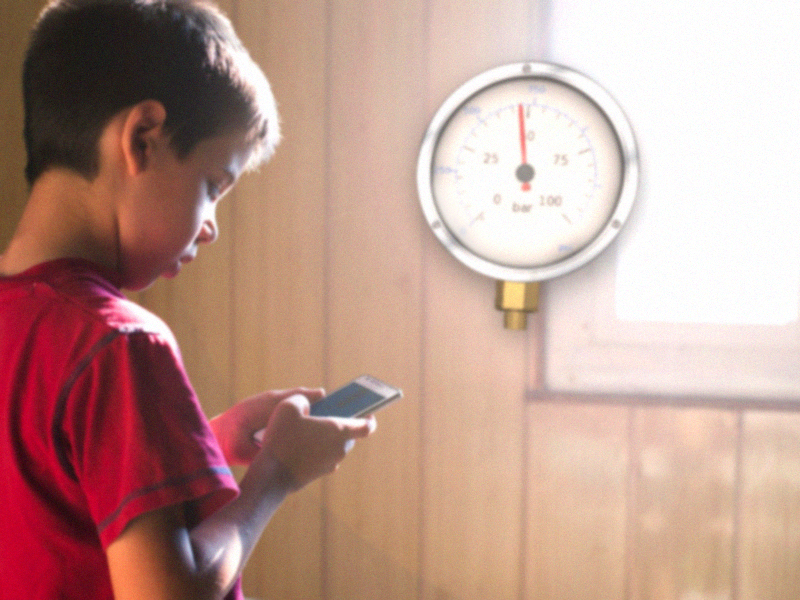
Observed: 47.5 bar
